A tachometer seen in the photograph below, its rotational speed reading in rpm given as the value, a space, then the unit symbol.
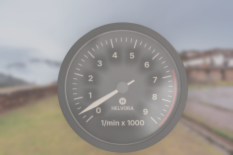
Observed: 400 rpm
